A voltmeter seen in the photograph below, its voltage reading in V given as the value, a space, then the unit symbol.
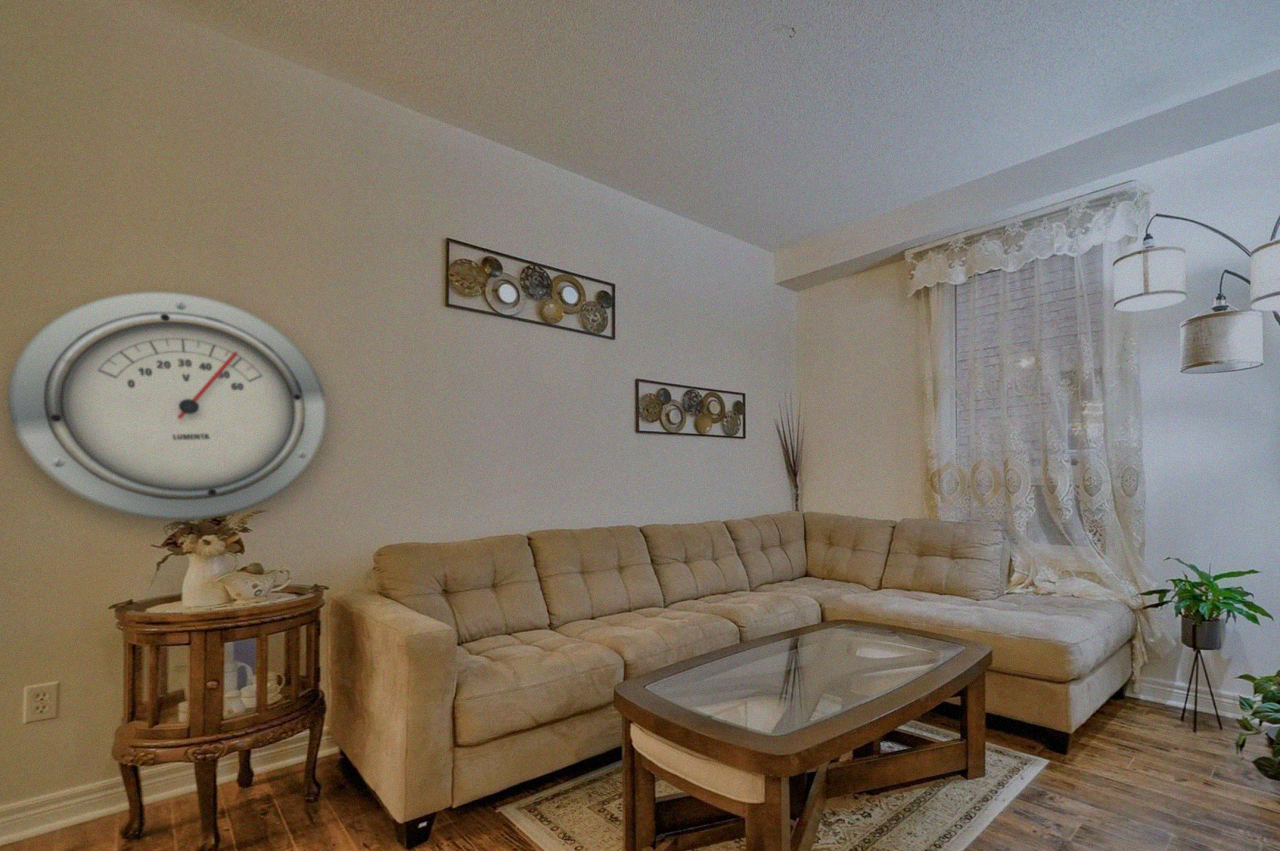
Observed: 47.5 V
